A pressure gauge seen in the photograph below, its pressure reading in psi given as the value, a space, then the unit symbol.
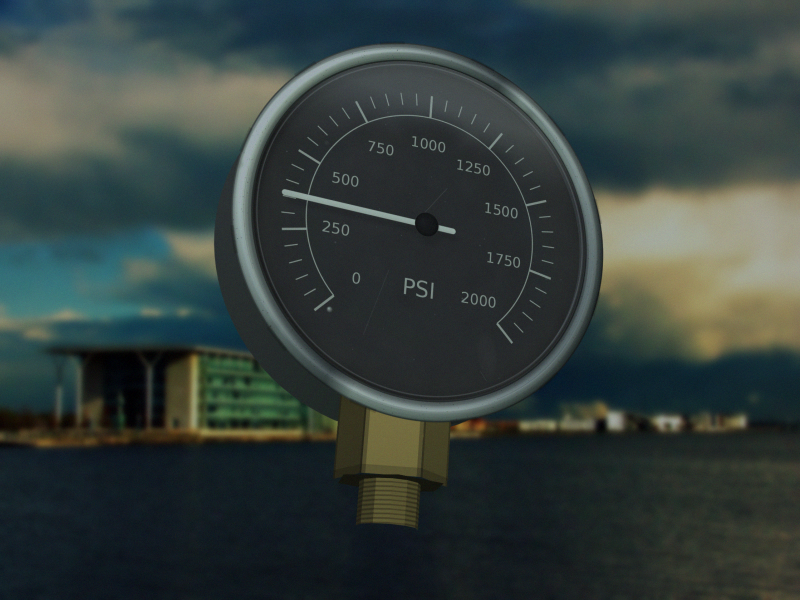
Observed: 350 psi
